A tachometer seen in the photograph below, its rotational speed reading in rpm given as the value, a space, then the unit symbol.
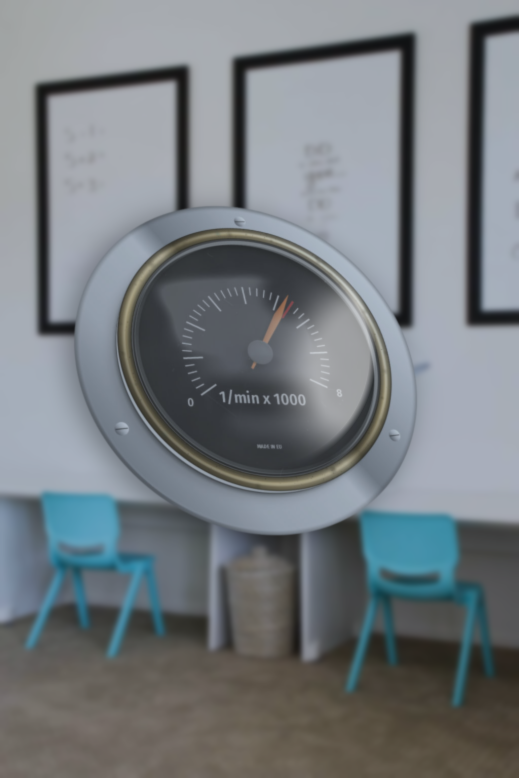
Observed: 5200 rpm
